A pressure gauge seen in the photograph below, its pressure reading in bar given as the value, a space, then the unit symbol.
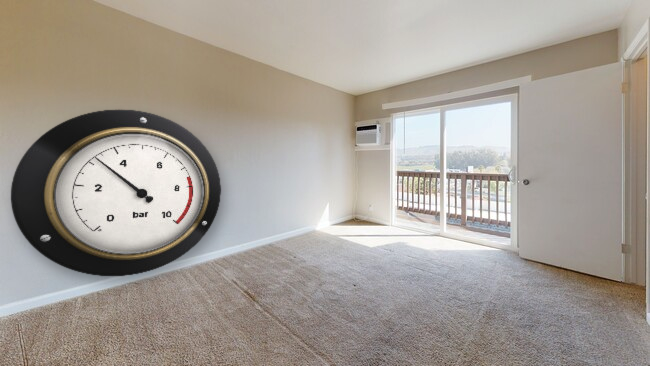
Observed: 3.25 bar
